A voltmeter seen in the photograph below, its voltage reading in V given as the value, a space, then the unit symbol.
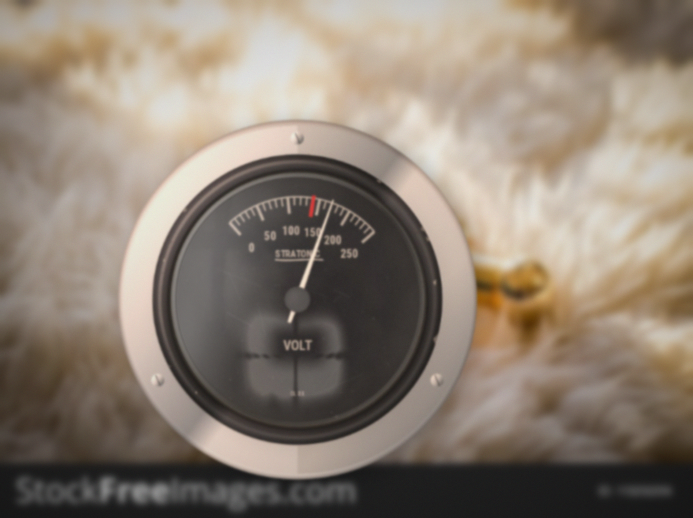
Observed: 170 V
